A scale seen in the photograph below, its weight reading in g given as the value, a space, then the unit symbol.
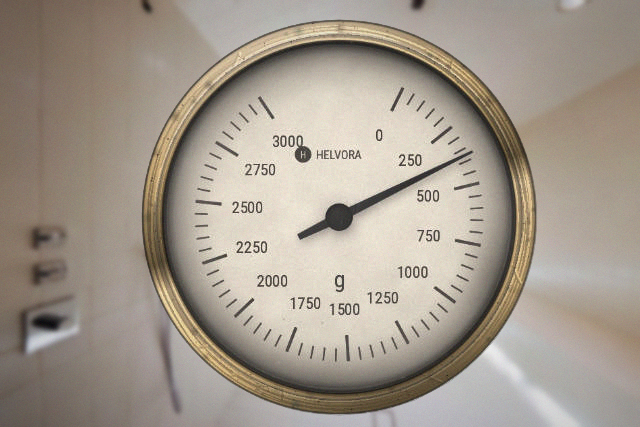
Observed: 375 g
